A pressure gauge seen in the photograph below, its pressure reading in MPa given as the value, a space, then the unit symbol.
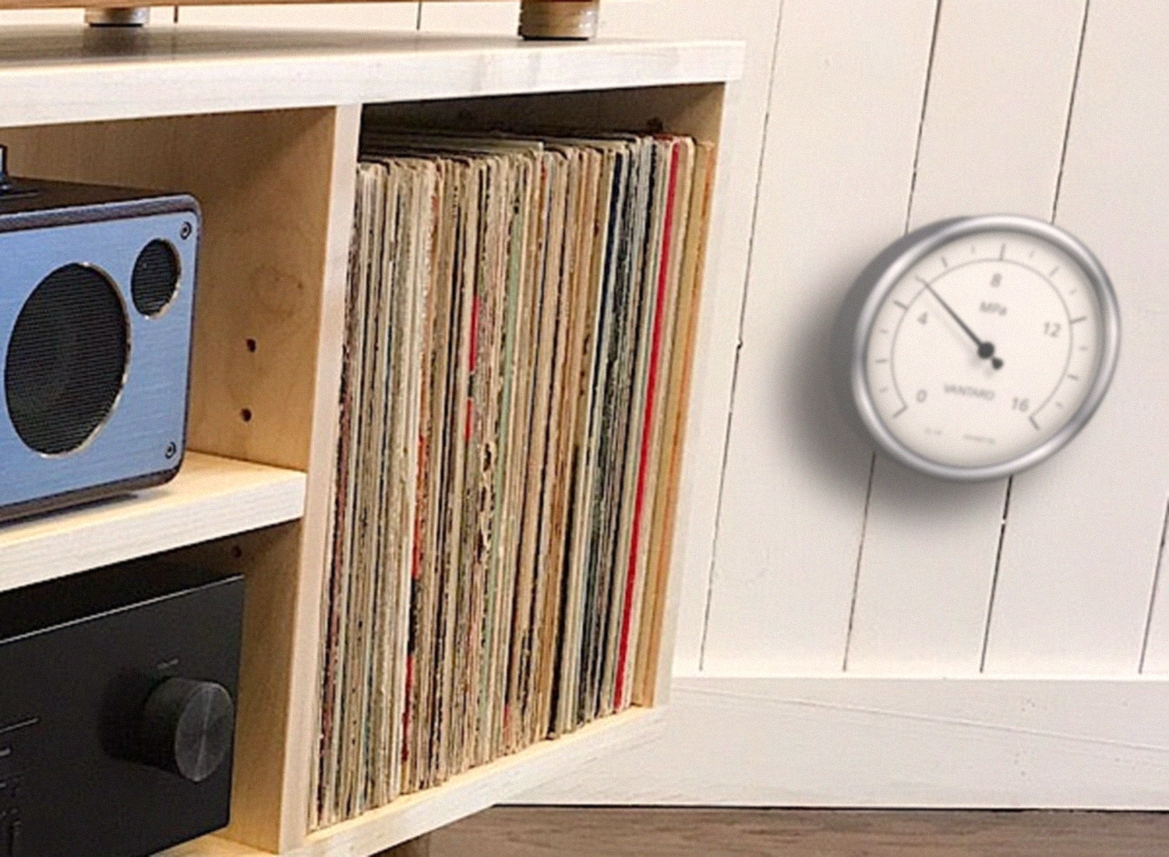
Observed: 5 MPa
